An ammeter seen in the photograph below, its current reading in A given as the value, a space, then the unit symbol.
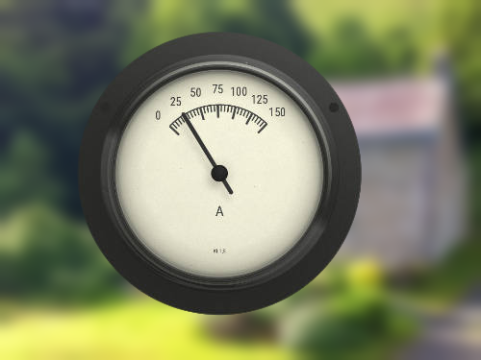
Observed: 25 A
